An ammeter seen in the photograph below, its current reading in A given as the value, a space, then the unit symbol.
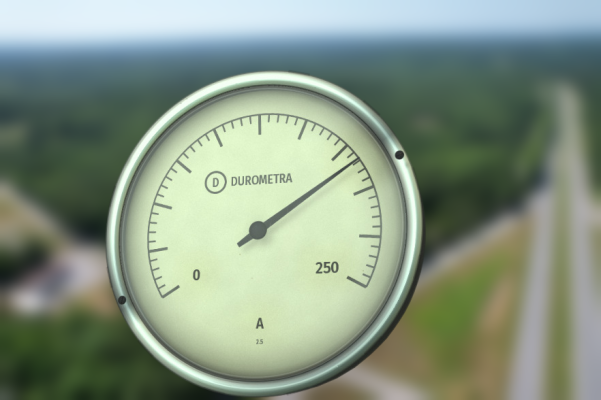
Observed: 185 A
